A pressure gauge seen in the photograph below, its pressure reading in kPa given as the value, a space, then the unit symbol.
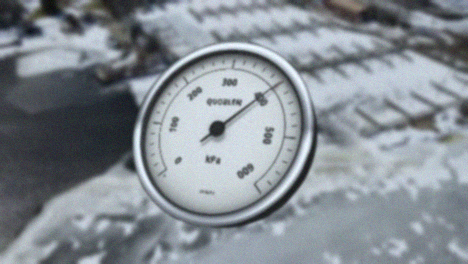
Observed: 400 kPa
